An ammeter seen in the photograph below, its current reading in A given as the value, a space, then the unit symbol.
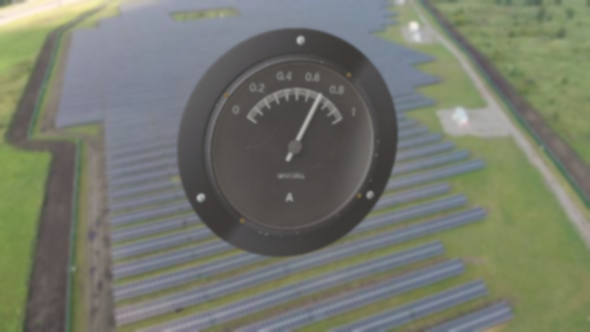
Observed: 0.7 A
